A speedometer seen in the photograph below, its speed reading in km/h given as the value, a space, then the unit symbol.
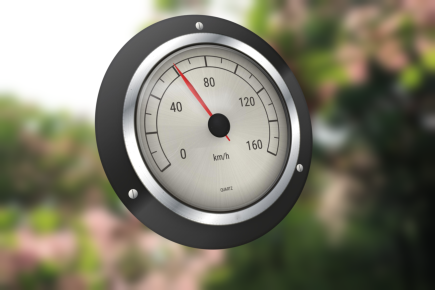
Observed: 60 km/h
